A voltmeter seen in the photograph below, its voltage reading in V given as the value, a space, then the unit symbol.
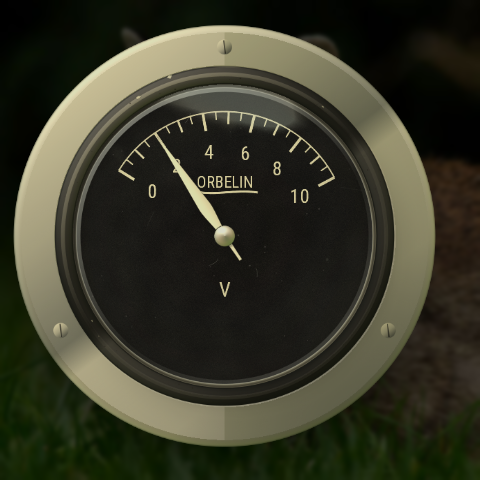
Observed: 2 V
